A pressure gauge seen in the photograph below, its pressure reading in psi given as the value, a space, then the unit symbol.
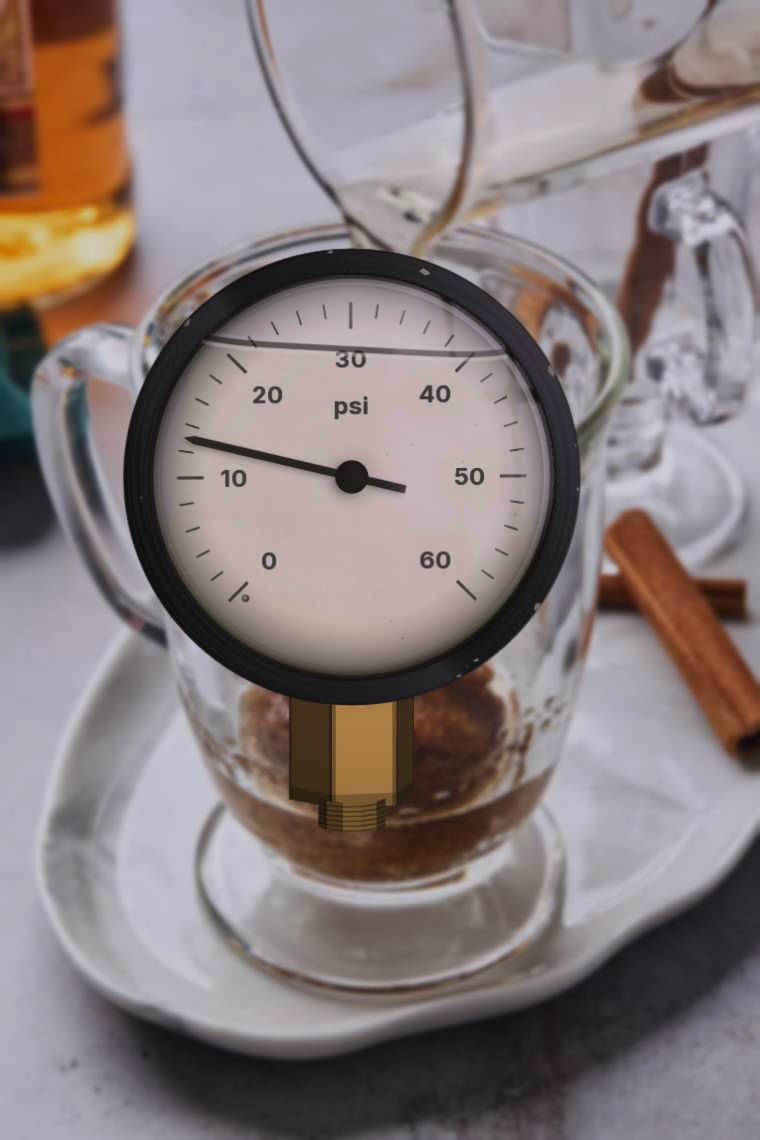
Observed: 13 psi
